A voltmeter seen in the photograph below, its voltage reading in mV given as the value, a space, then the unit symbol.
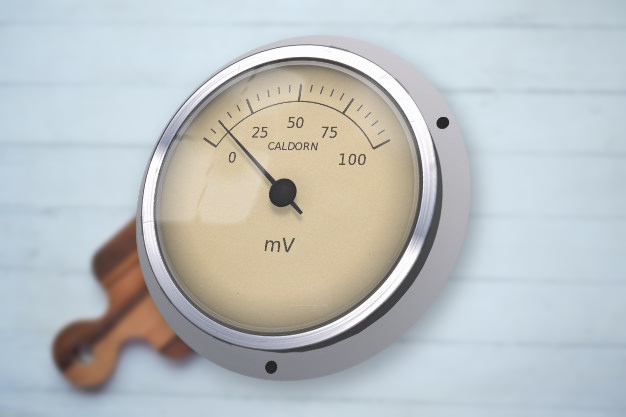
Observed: 10 mV
